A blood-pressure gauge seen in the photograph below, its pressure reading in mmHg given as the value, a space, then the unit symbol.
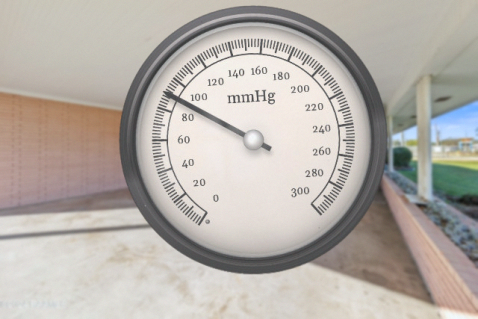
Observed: 90 mmHg
